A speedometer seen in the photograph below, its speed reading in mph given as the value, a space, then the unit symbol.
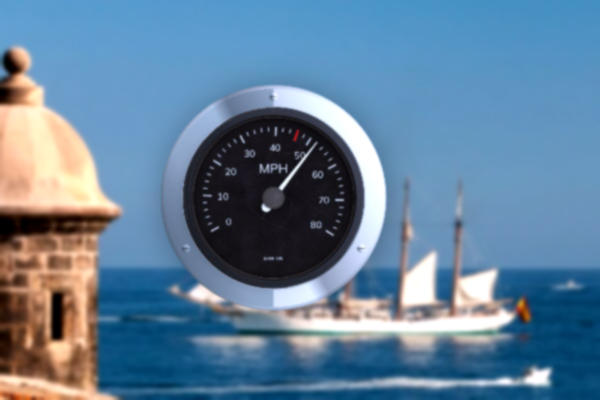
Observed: 52 mph
